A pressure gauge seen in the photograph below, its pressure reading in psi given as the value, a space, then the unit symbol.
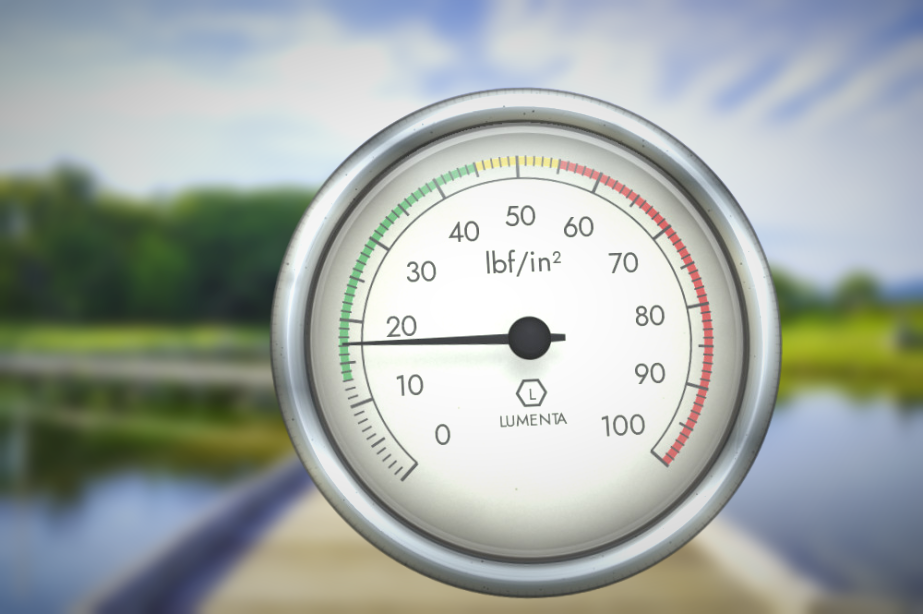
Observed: 17 psi
